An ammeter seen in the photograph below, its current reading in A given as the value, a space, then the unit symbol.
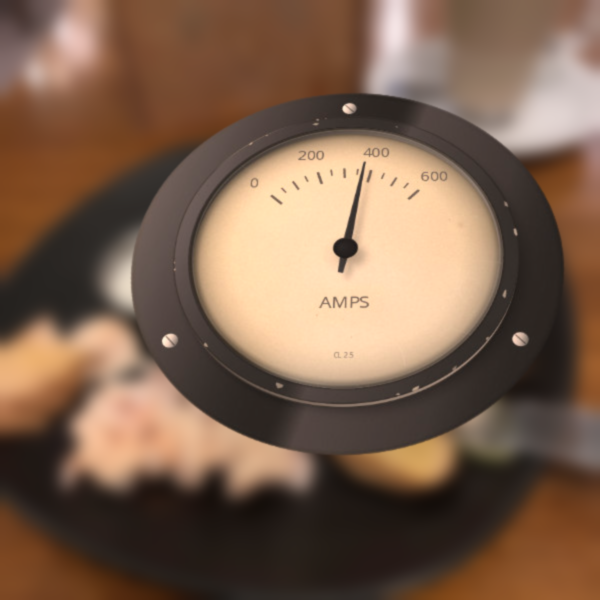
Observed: 375 A
